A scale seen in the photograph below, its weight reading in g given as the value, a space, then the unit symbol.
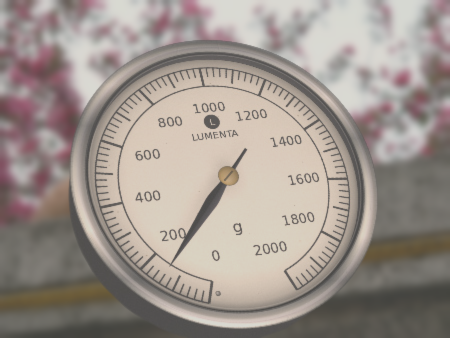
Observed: 140 g
